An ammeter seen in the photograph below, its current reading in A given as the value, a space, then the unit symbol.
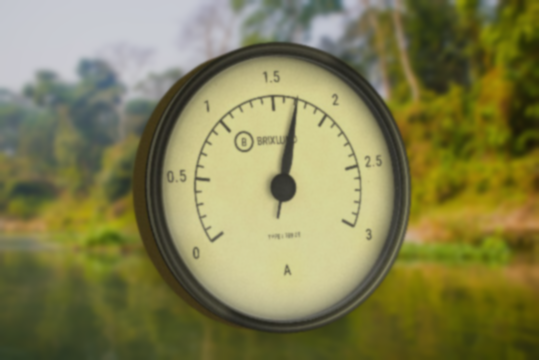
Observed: 1.7 A
